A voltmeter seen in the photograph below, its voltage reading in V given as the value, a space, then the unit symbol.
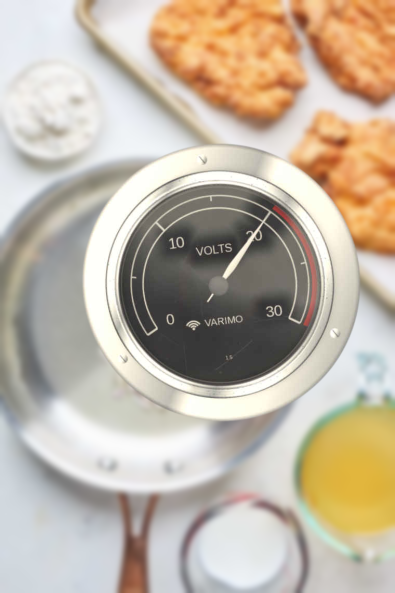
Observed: 20 V
